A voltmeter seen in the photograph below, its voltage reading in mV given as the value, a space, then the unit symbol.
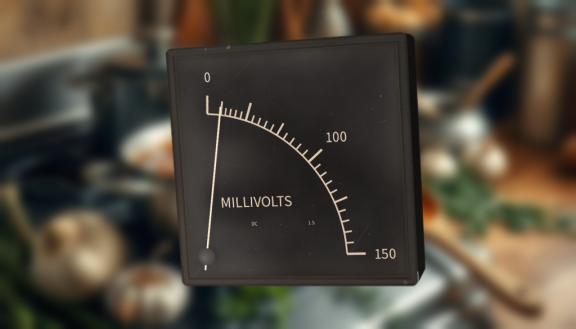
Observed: 25 mV
